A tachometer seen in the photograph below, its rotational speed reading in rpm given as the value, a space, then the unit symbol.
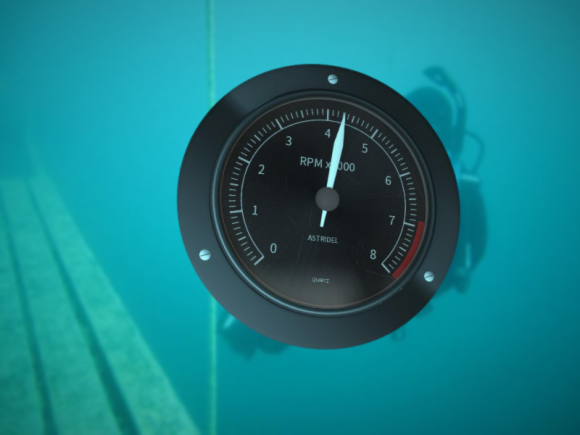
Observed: 4300 rpm
